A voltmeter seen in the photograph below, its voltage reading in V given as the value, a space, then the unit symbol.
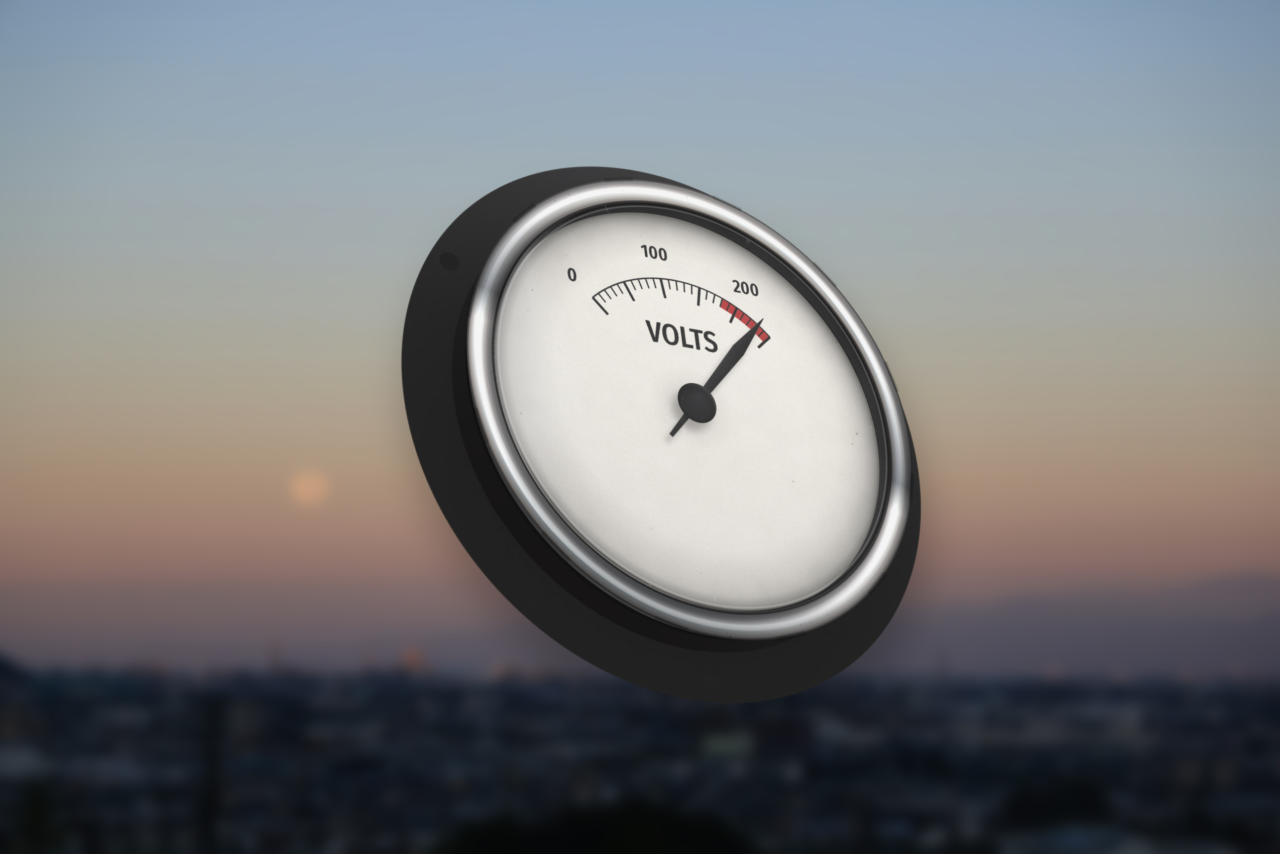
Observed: 230 V
